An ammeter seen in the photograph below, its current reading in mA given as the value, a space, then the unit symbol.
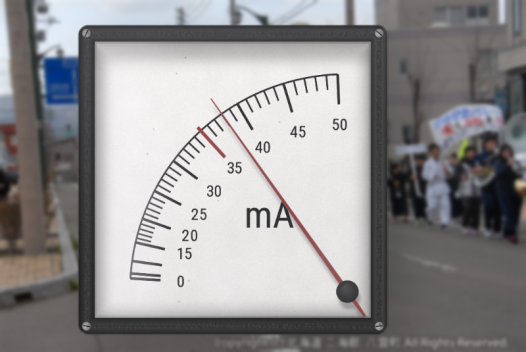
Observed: 38 mA
